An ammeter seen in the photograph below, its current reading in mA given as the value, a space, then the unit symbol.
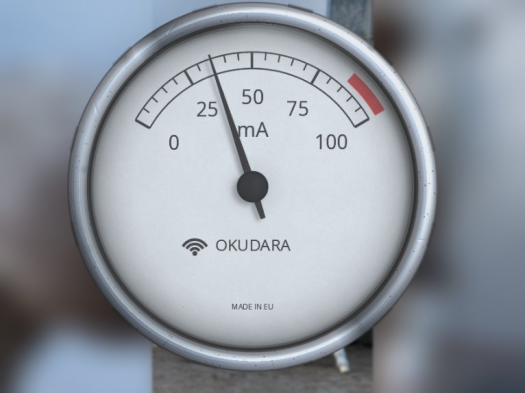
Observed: 35 mA
